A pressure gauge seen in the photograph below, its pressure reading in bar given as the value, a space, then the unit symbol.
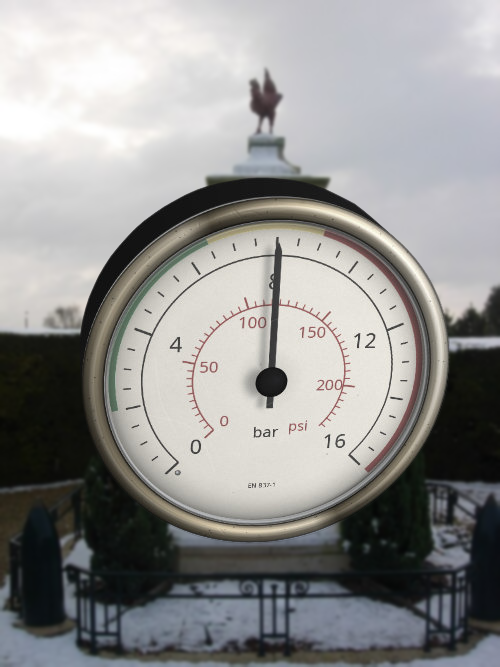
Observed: 8 bar
